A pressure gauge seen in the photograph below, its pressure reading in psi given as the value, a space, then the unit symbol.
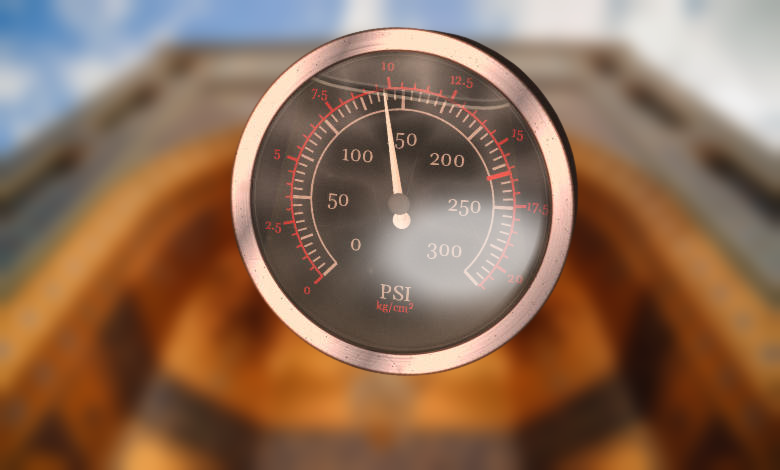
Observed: 140 psi
